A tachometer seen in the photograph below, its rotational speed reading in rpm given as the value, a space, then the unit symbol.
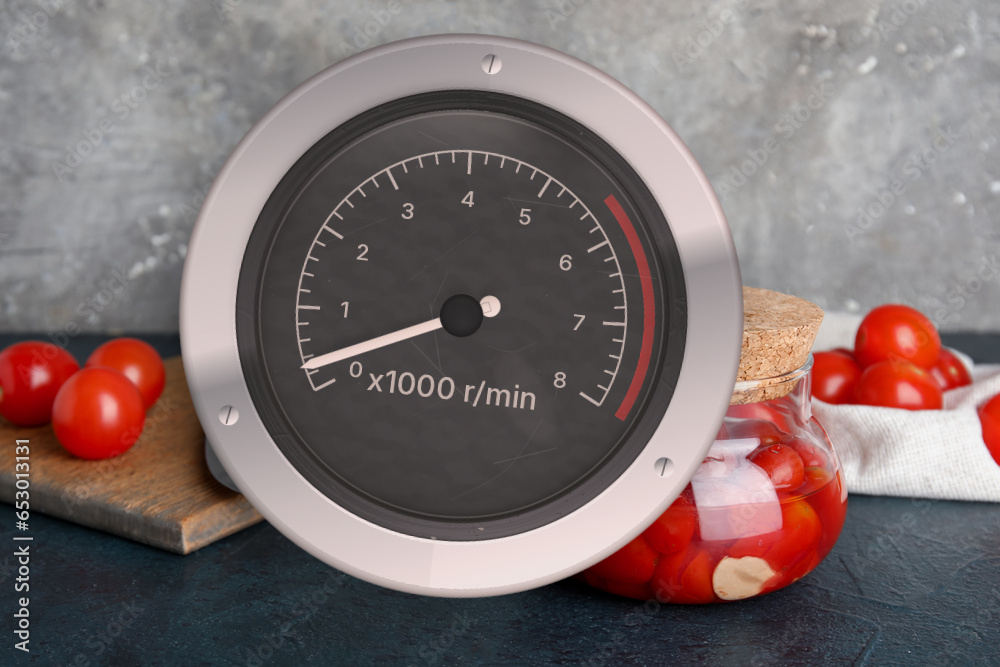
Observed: 300 rpm
